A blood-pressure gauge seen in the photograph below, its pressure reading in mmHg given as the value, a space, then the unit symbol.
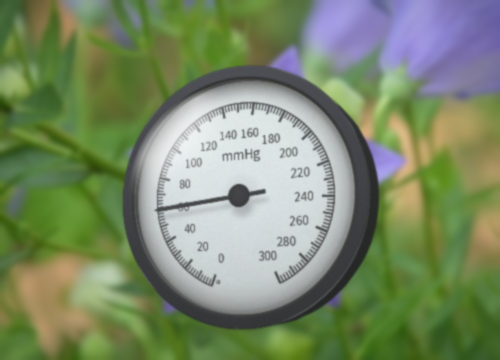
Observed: 60 mmHg
